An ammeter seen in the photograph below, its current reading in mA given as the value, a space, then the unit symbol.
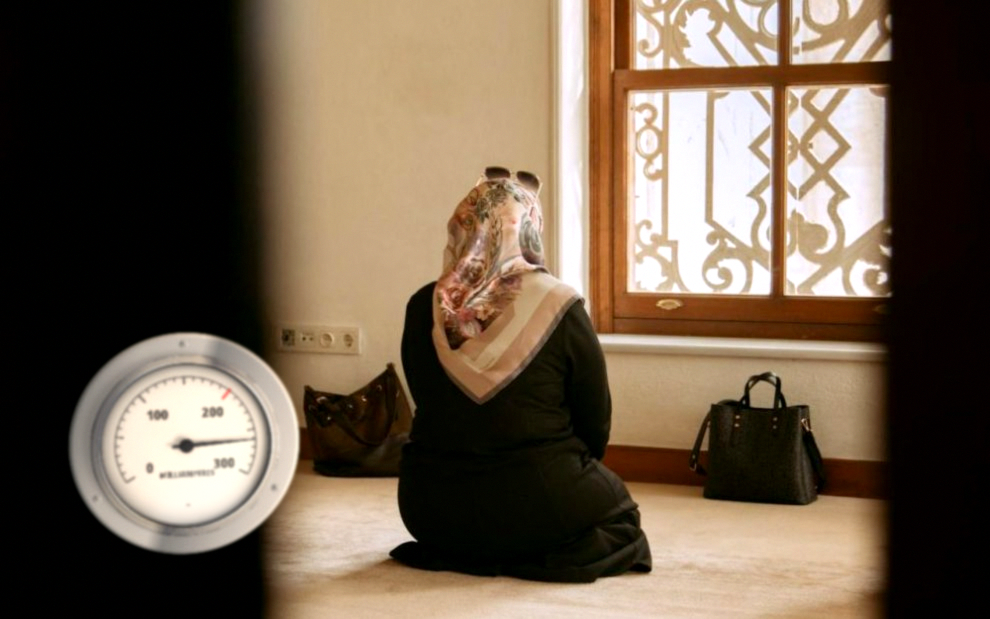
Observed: 260 mA
